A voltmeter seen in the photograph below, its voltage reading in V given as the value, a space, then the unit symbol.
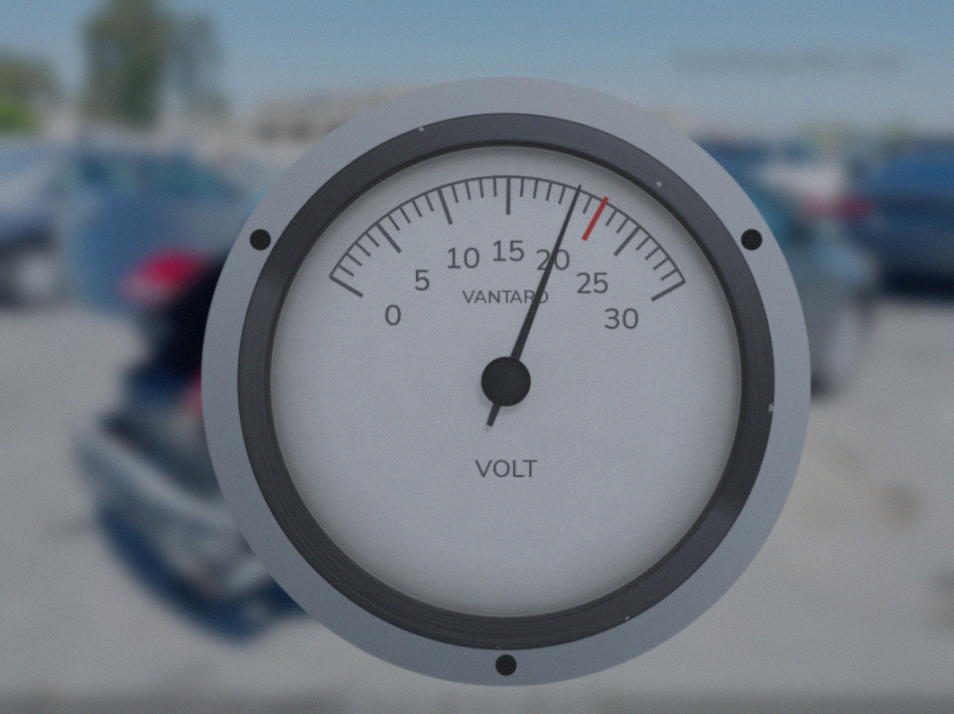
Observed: 20 V
